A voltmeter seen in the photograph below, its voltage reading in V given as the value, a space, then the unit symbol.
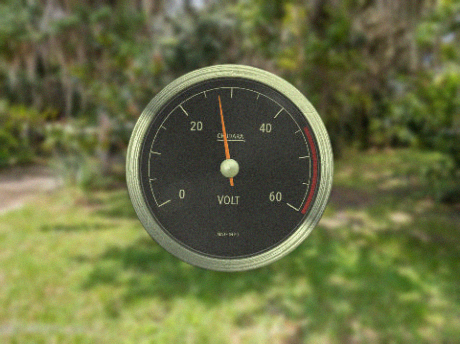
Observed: 27.5 V
